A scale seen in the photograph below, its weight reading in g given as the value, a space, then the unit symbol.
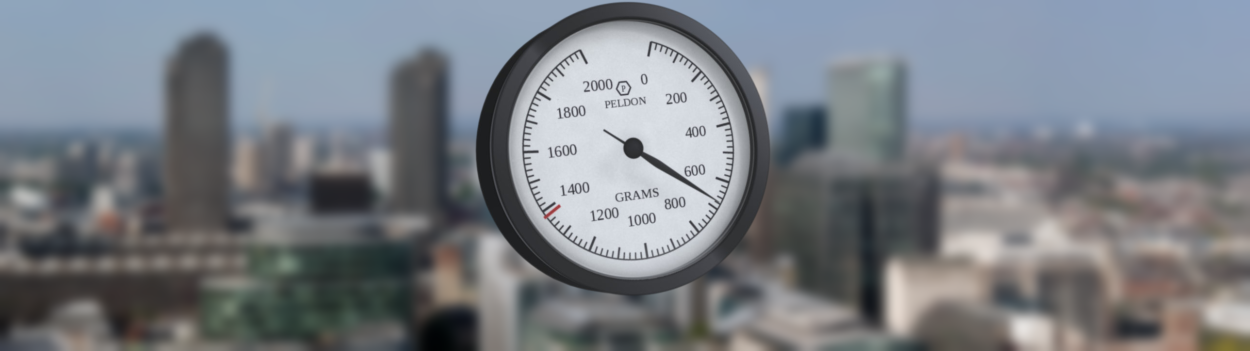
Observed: 680 g
